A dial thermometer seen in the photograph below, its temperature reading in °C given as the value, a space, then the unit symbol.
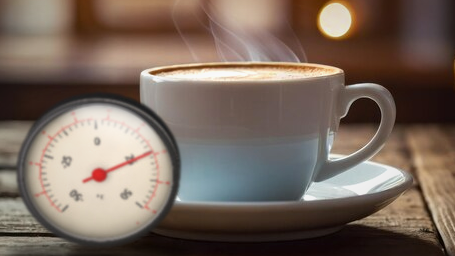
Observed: 25 °C
